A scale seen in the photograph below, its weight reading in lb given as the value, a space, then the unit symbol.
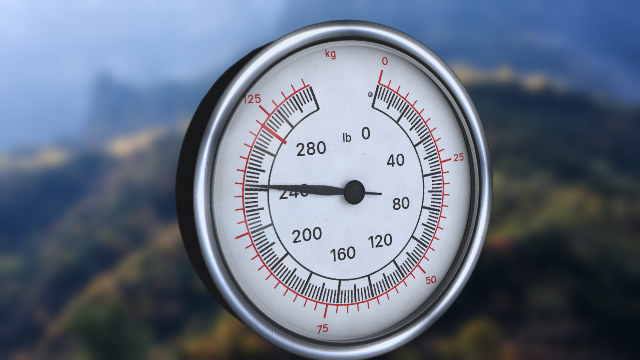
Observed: 242 lb
